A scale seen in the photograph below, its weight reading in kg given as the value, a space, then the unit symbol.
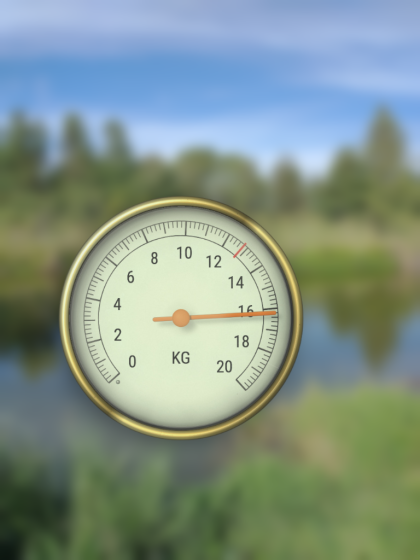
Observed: 16.2 kg
